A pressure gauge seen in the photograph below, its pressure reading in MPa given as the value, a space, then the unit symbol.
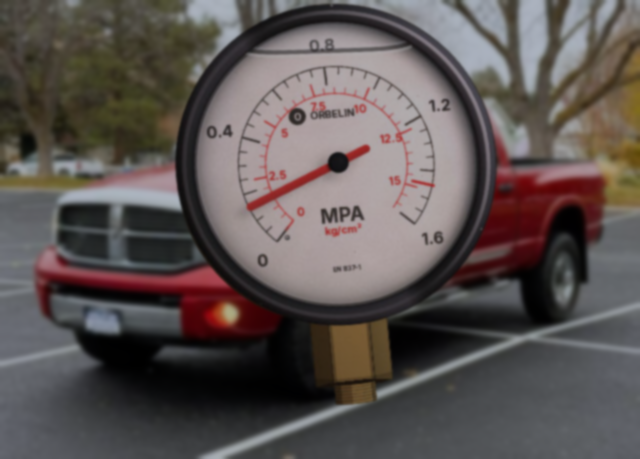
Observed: 0.15 MPa
